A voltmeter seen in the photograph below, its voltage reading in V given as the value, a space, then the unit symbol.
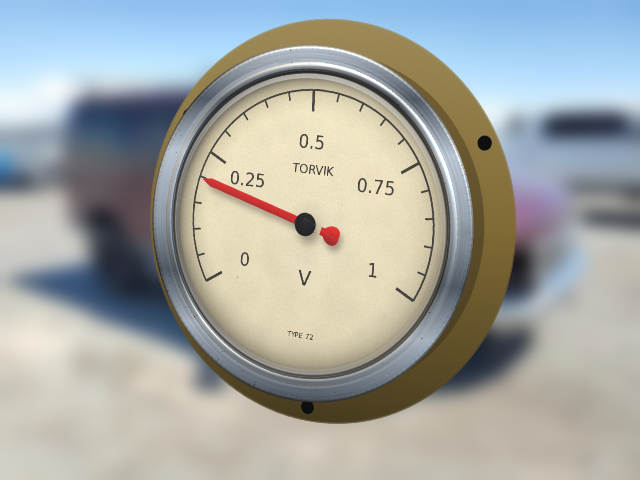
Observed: 0.2 V
